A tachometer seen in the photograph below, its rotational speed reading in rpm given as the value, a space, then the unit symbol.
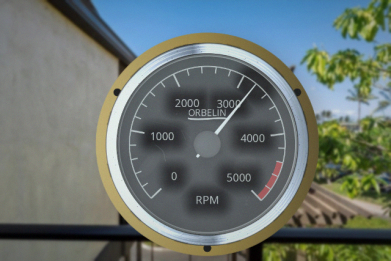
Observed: 3200 rpm
